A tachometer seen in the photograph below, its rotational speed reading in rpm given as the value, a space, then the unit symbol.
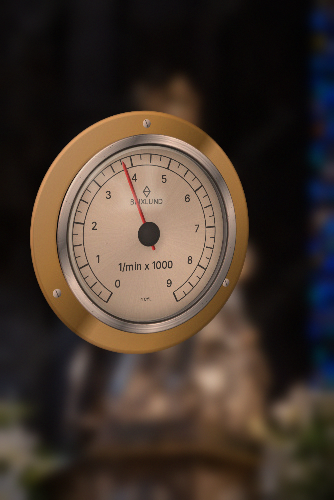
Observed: 3750 rpm
